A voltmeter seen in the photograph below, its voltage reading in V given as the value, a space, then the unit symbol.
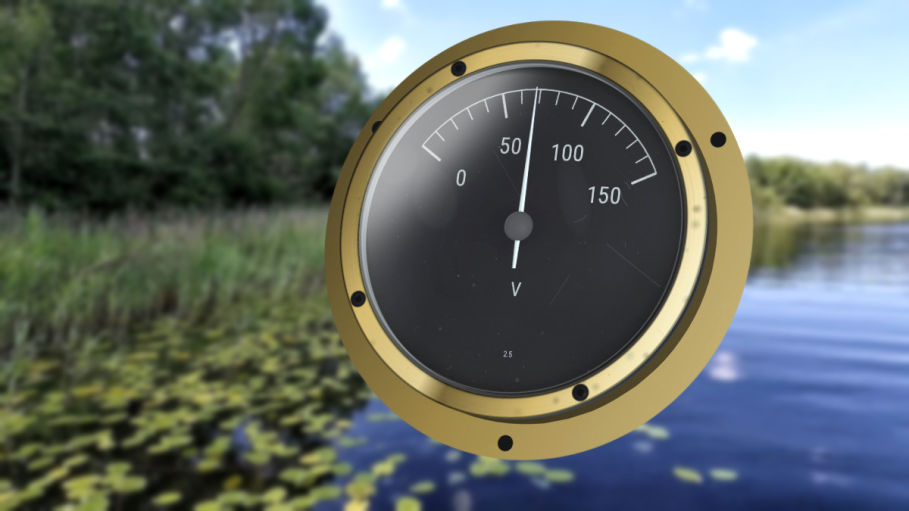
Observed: 70 V
